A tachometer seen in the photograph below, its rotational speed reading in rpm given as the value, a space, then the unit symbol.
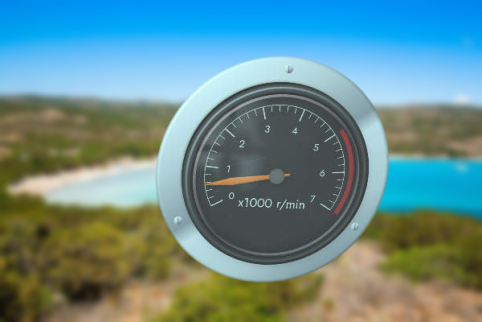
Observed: 600 rpm
